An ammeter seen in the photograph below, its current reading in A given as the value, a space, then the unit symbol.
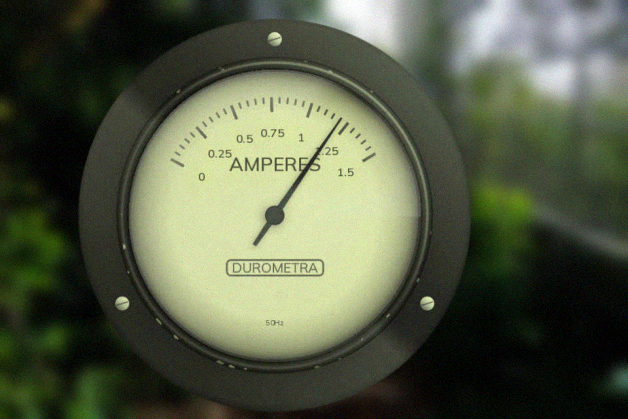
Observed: 1.2 A
